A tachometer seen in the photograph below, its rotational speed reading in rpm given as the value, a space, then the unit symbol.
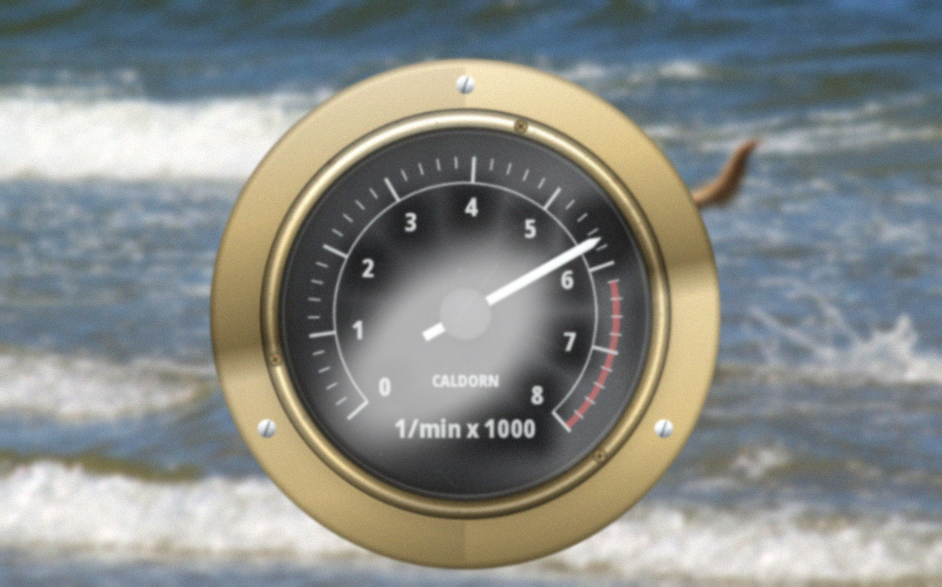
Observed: 5700 rpm
